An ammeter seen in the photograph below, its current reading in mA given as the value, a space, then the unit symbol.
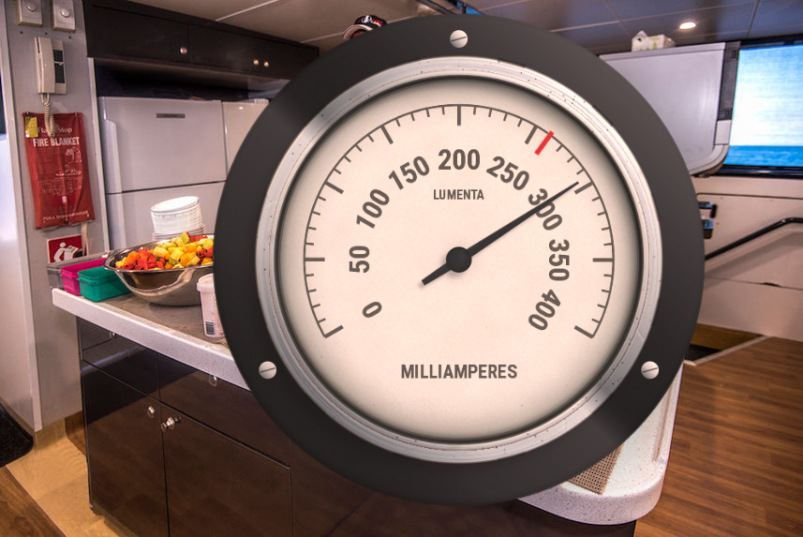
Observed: 295 mA
